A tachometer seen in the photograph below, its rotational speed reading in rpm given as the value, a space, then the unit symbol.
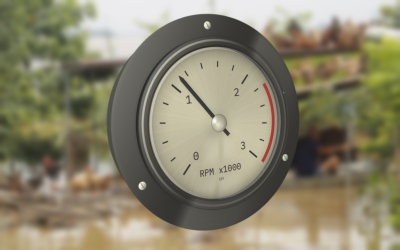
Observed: 1100 rpm
